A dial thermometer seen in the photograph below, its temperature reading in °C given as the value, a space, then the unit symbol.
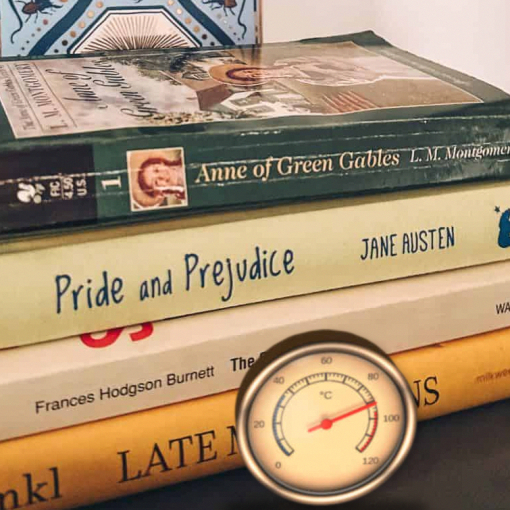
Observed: 90 °C
